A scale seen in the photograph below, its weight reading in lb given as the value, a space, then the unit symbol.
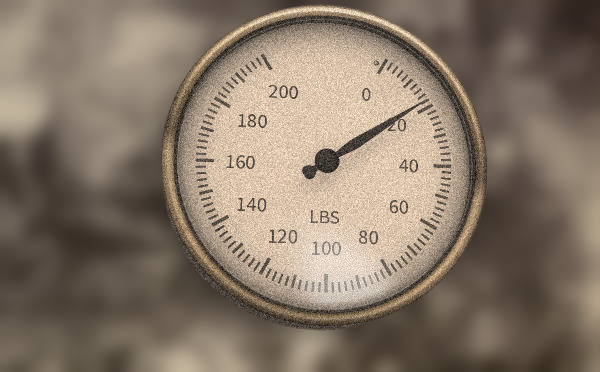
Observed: 18 lb
